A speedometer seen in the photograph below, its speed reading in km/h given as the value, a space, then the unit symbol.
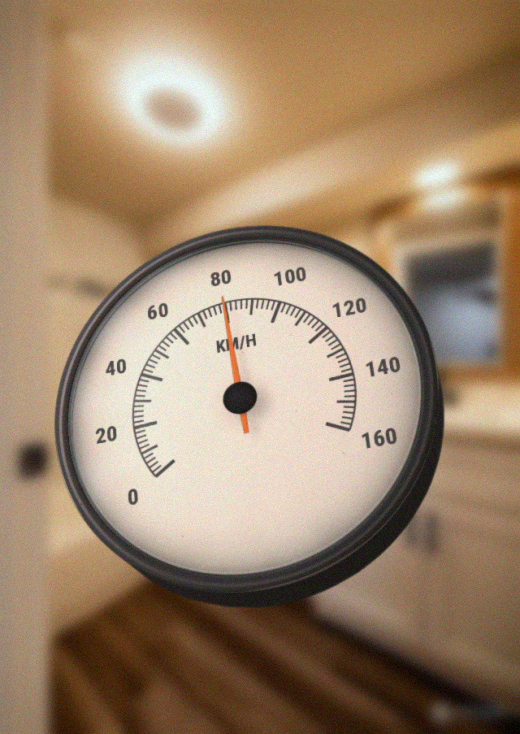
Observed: 80 km/h
